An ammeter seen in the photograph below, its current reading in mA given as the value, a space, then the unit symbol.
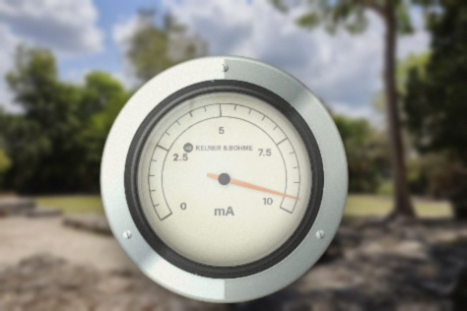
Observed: 9.5 mA
